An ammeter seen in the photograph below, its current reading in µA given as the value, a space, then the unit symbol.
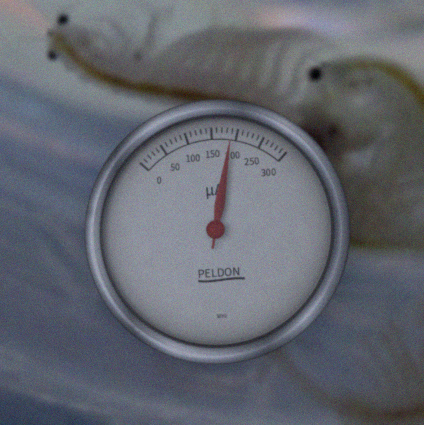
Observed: 190 µA
